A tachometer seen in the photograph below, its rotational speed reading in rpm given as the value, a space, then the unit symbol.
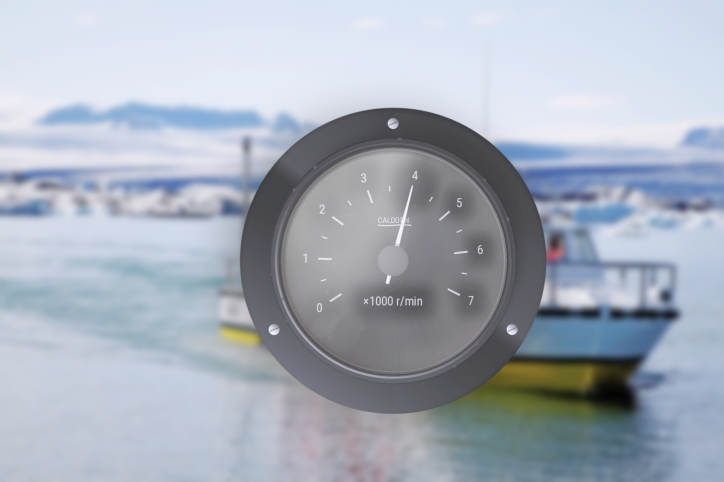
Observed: 4000 rpm
